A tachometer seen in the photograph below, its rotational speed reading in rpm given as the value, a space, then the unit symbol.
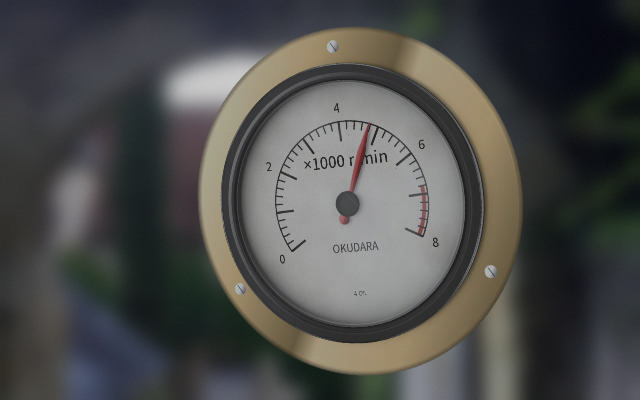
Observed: 4800 rpm
